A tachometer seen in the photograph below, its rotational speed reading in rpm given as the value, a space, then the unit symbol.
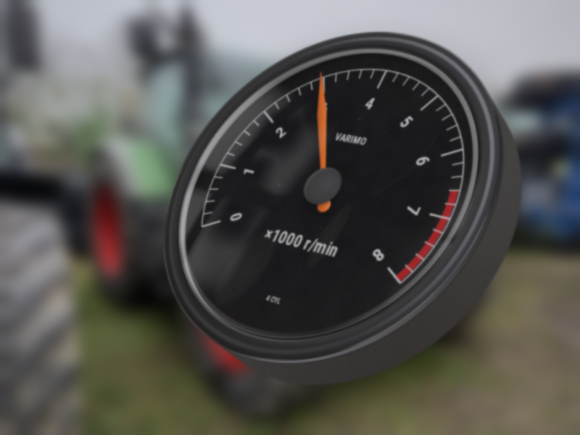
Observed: 3000 rpm
